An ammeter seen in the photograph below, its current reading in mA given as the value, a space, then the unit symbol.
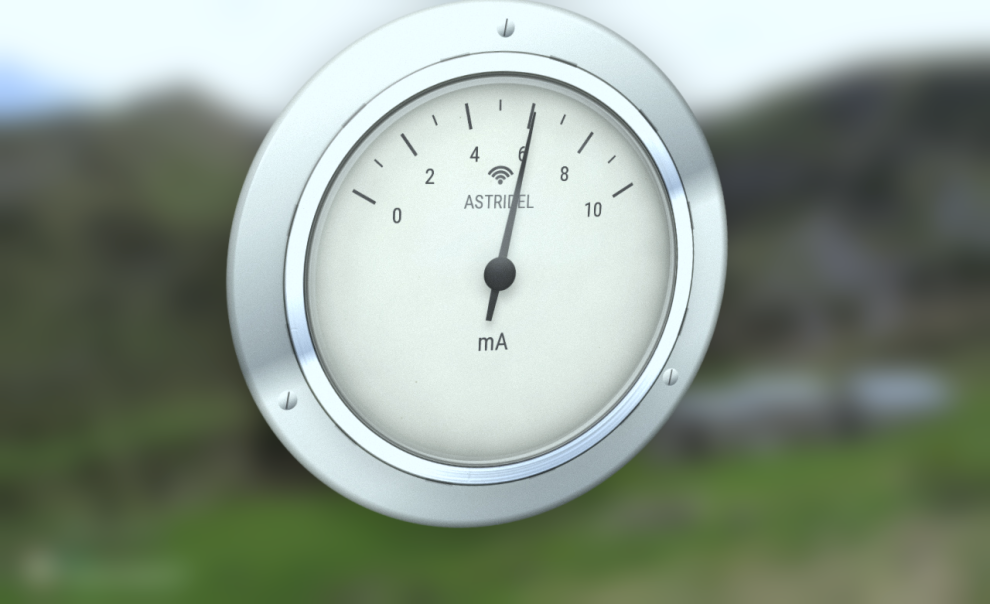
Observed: 6 mA
